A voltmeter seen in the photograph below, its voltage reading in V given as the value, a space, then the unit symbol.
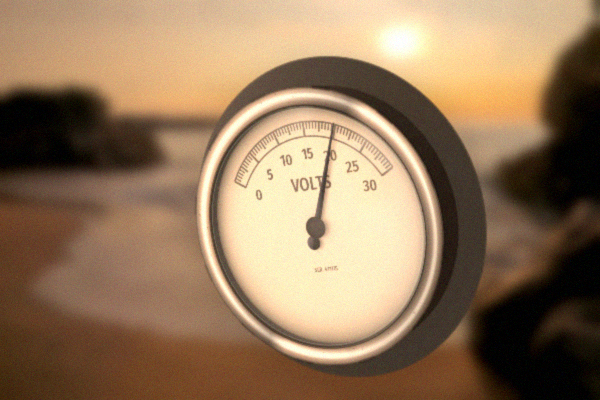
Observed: 20 V
